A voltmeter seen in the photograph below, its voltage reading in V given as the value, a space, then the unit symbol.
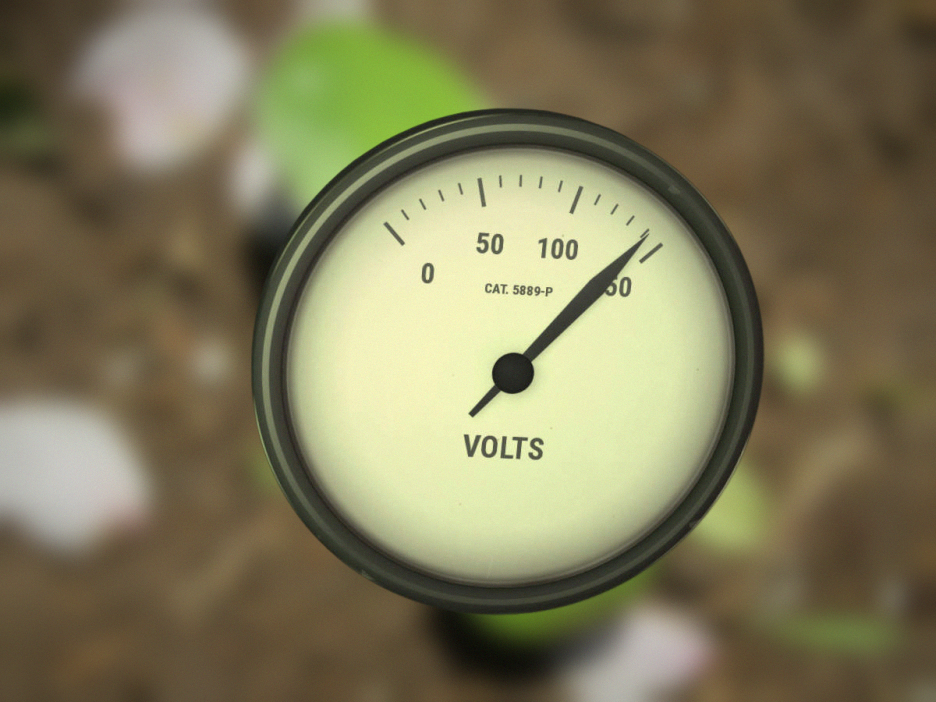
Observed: 140 V
